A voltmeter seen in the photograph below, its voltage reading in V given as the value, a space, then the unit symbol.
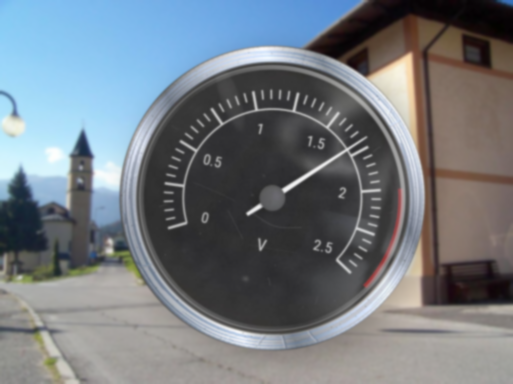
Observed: 1.7 V
